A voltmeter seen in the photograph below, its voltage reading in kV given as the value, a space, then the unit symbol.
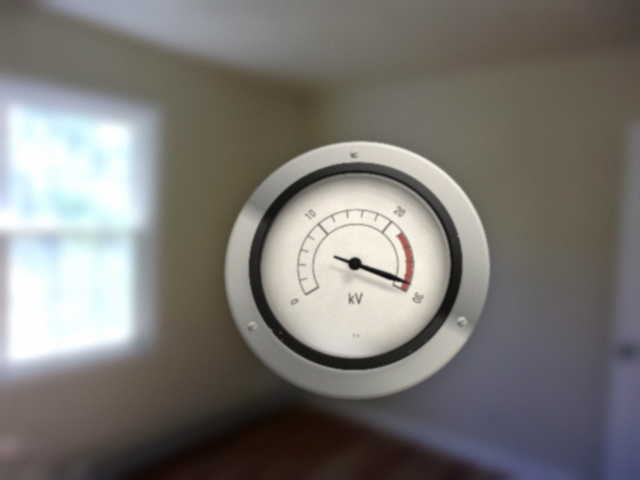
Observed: 29 kV
